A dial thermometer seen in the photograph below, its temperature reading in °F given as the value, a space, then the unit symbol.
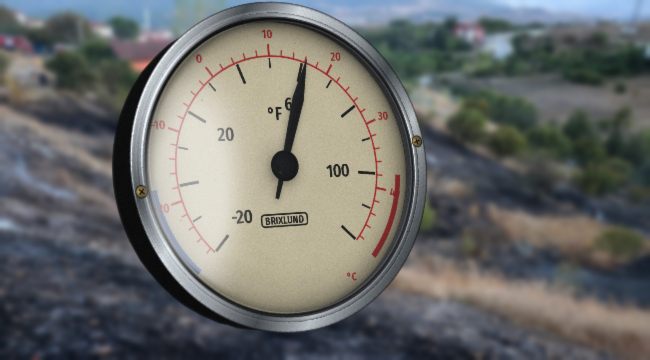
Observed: 60 °F
